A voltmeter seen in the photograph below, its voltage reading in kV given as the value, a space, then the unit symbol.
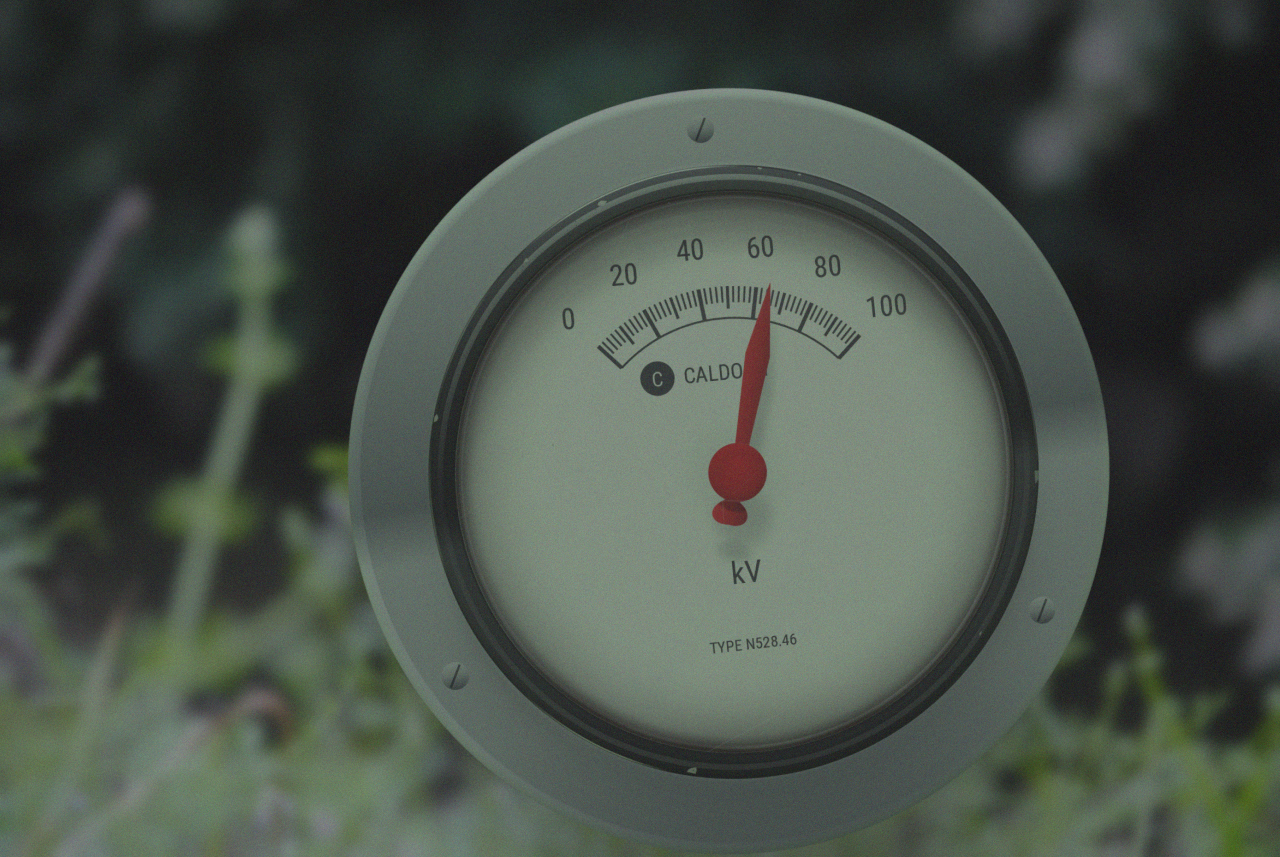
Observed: 64 kV
